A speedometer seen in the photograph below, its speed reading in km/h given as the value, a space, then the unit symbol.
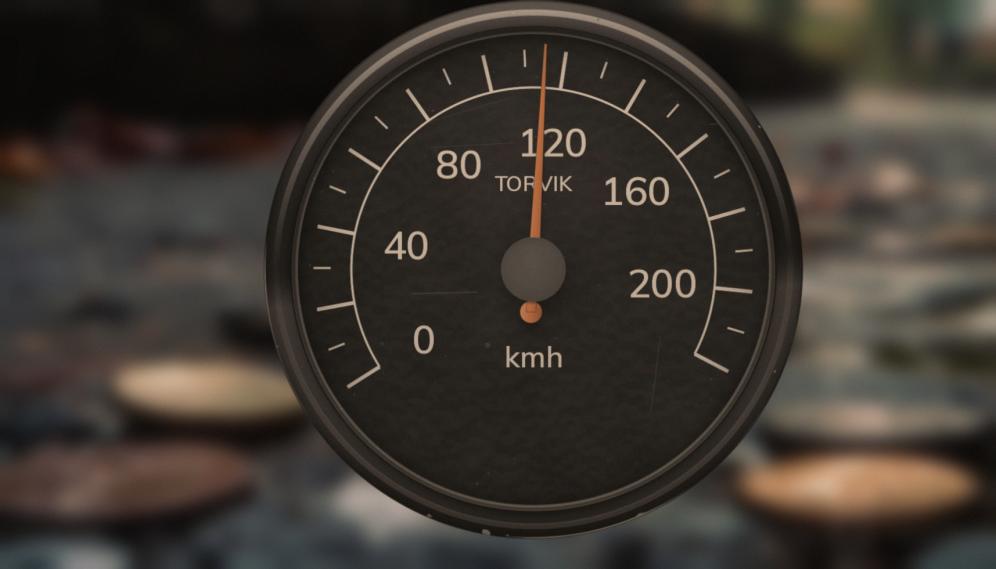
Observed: 115 km/h
